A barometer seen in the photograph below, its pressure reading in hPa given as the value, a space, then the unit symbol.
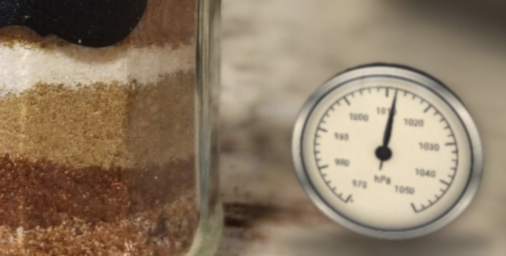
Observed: 1012 hPa
